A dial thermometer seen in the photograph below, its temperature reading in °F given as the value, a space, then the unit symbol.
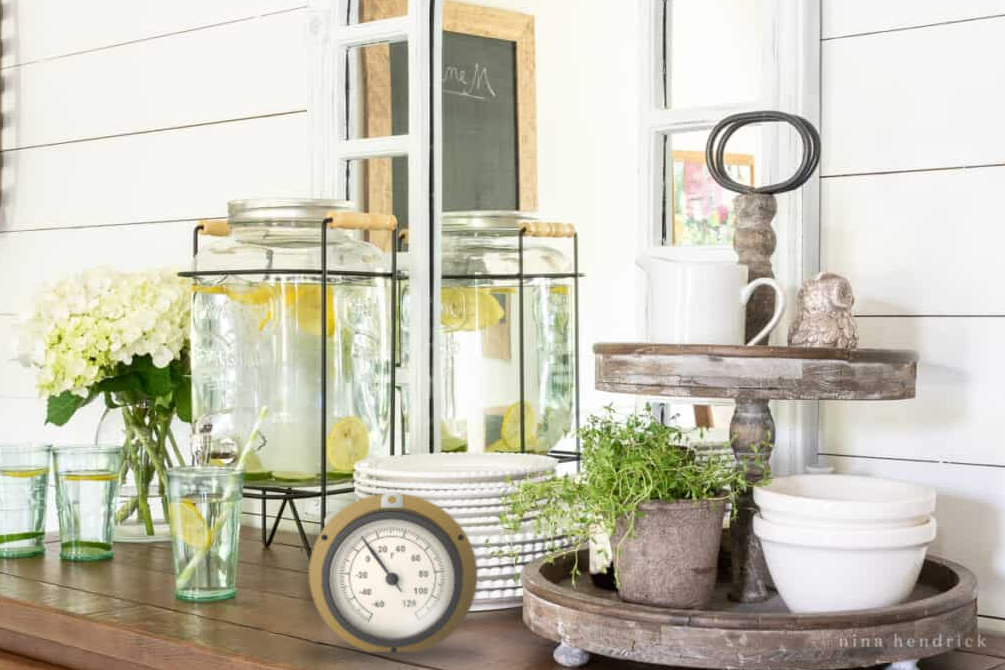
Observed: 10 °F
